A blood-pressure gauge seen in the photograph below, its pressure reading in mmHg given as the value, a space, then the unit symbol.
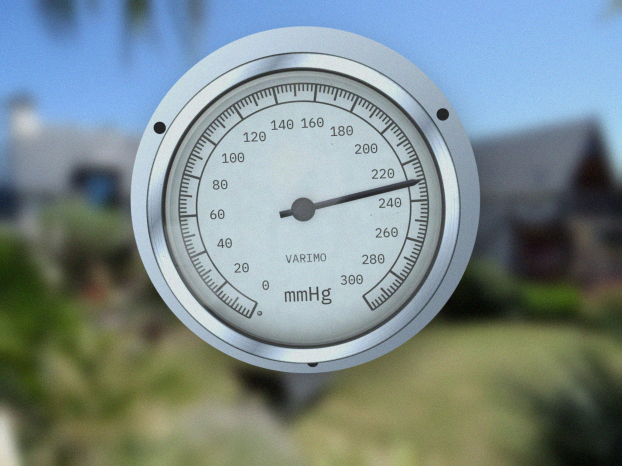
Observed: 230 mmHg
